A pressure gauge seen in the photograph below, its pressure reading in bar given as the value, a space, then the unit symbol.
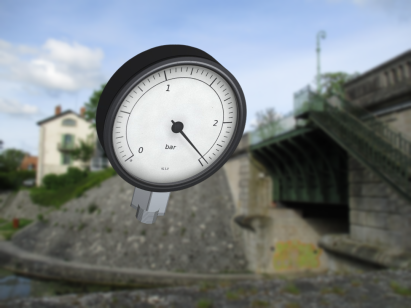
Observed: 2.45 bar
